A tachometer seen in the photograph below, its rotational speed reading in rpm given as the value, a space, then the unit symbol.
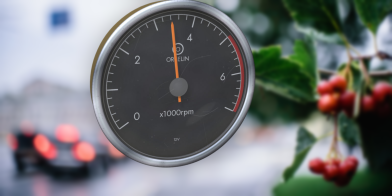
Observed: 3400 rpm
